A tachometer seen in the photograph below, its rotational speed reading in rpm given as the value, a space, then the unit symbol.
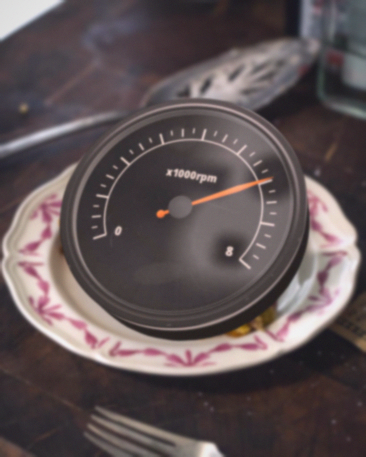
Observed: 6000 rpm
